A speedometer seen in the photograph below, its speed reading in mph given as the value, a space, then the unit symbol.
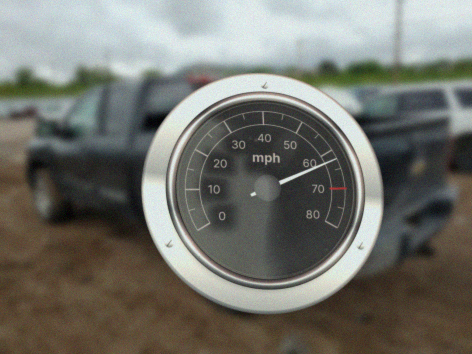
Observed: 62.5 mph
